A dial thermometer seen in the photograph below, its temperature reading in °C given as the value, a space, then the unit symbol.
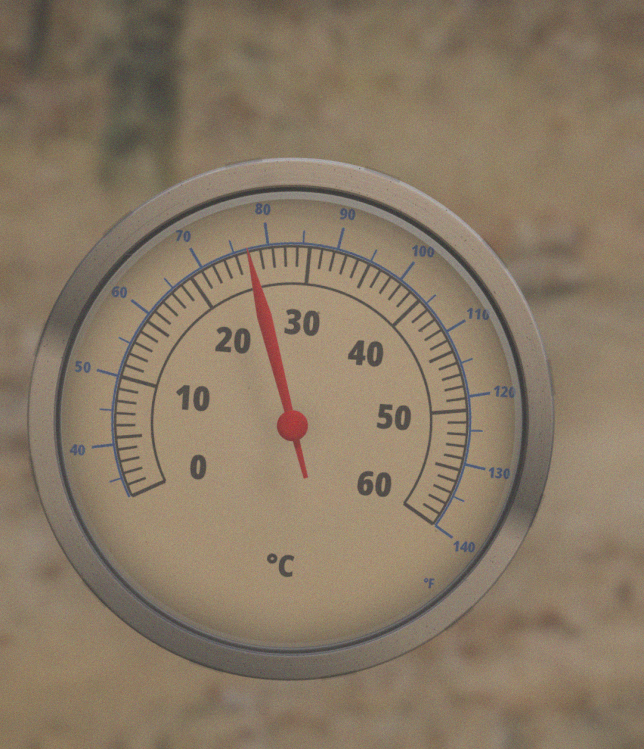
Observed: 25 °C
